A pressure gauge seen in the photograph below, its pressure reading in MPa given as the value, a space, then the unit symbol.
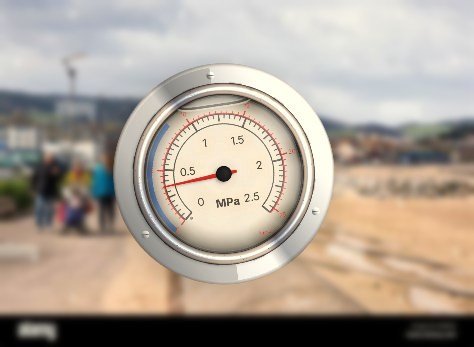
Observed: 0.35 MPa
